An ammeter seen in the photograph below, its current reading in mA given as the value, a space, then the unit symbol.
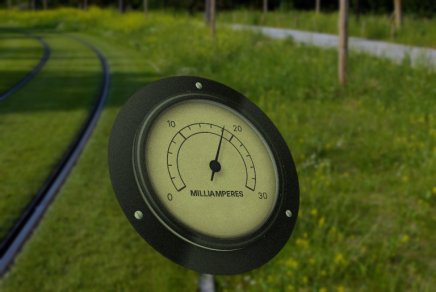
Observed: 18 mA
